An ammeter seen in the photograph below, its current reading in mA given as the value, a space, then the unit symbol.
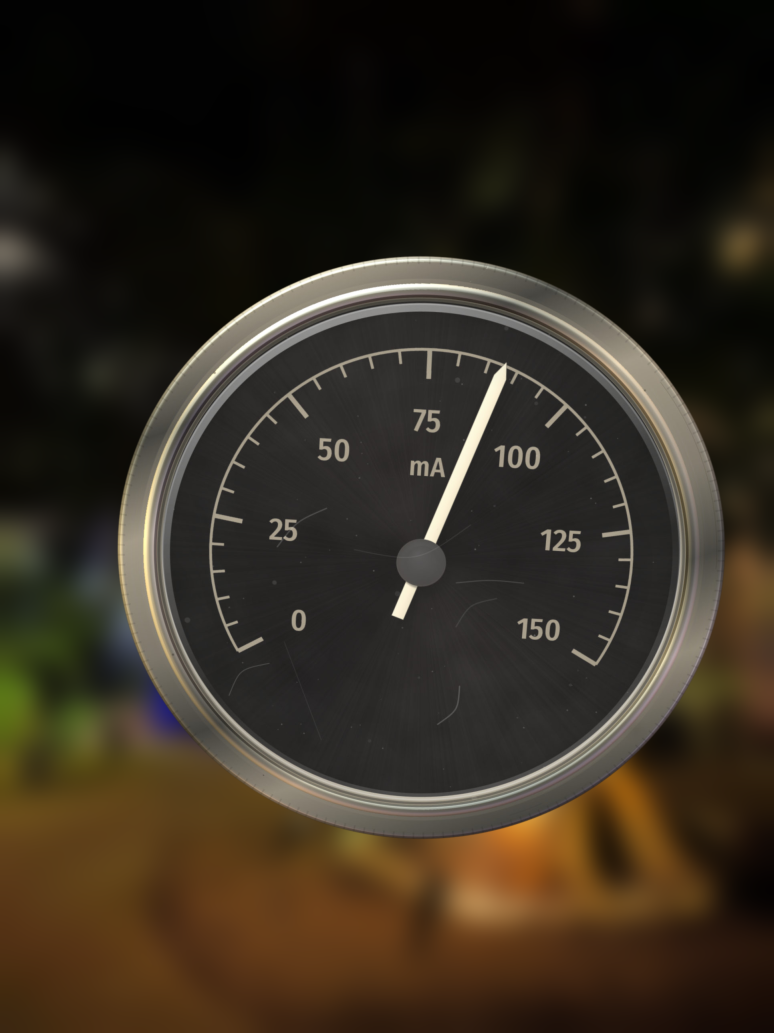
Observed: 87.5 mA
